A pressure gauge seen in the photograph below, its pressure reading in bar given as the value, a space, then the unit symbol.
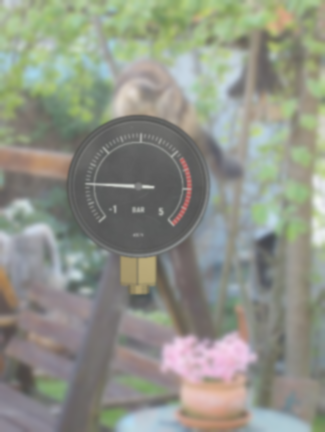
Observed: 0 bar
